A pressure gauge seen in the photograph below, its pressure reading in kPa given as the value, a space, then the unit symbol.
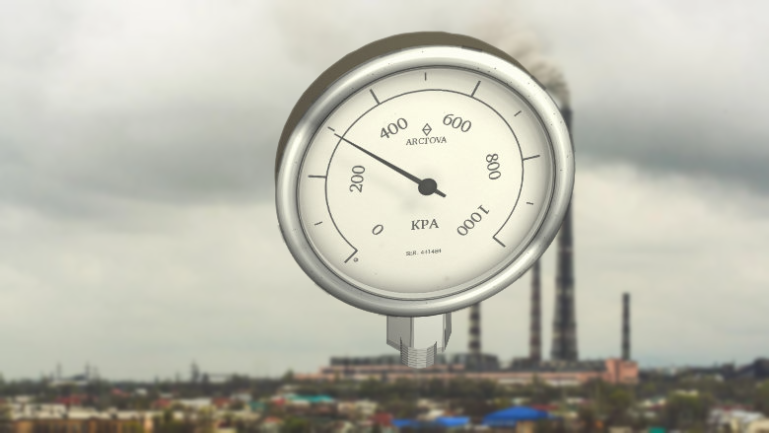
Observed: 300 kPa
